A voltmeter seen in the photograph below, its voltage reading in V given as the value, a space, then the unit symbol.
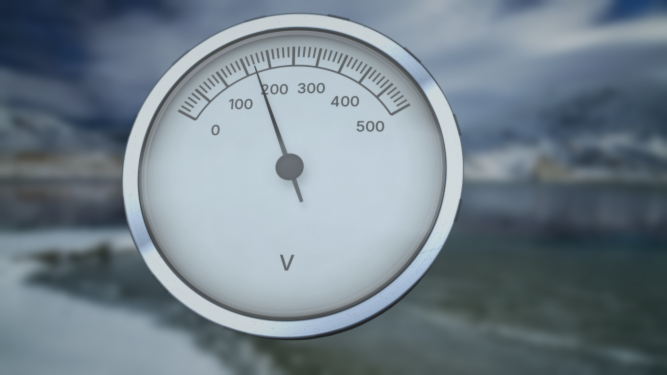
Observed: 170 V
